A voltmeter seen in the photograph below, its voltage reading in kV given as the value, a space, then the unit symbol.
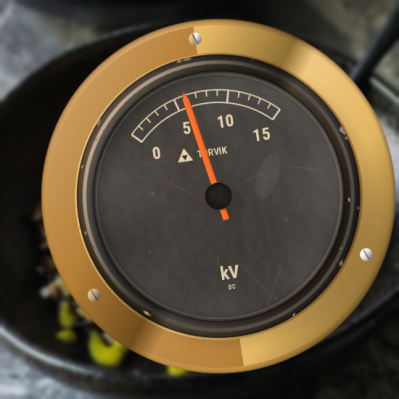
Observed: 6 kV
